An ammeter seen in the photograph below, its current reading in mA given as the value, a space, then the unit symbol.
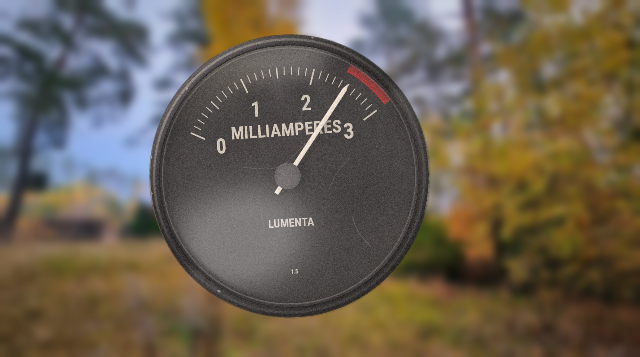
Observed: 2.5 mA
